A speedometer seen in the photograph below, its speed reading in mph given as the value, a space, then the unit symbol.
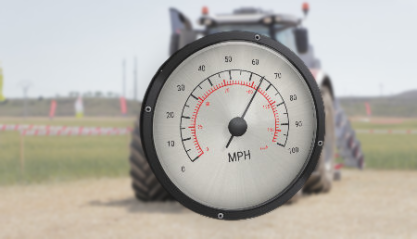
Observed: 65 mph
